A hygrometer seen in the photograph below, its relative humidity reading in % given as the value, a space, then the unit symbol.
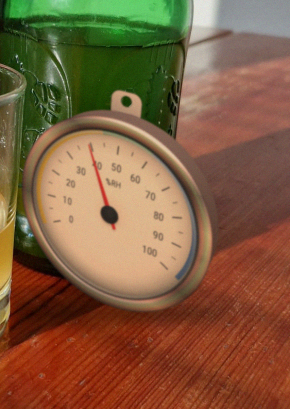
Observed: 40 %
